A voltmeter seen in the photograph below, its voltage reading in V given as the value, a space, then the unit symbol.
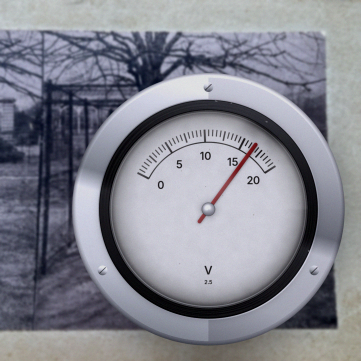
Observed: 16.5 V
